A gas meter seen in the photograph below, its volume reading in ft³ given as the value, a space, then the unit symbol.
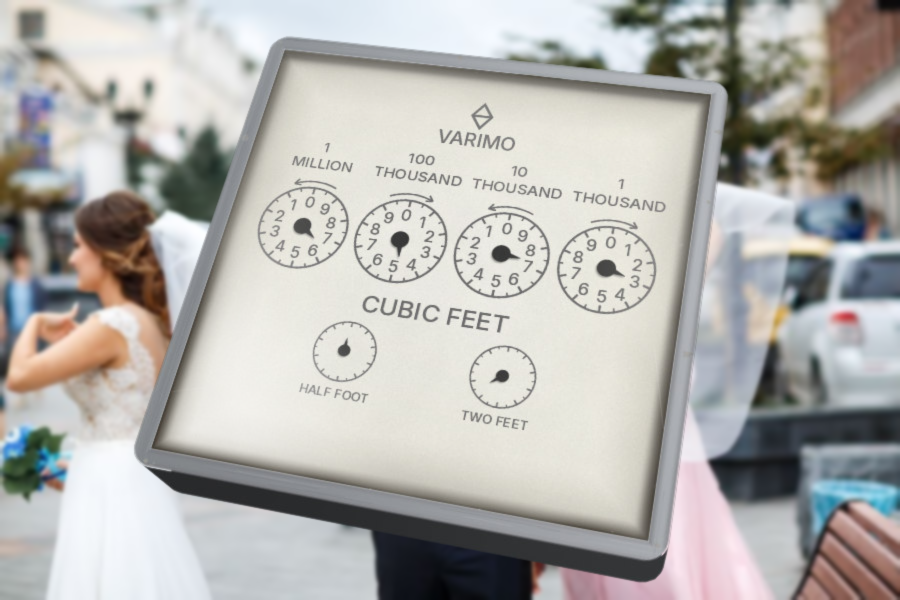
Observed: 647300 ft³
